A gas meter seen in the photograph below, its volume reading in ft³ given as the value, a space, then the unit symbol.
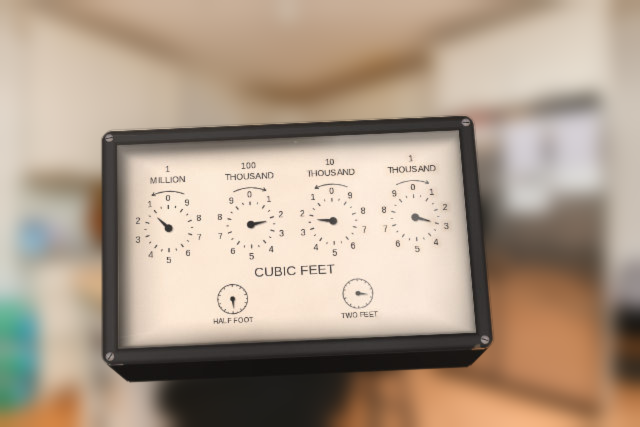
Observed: 122300 ft³
